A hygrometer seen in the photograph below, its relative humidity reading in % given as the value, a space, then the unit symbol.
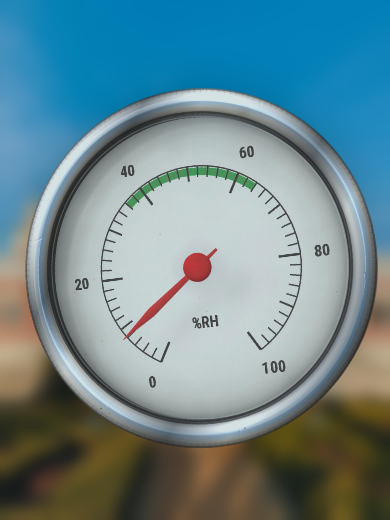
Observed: 8 %
